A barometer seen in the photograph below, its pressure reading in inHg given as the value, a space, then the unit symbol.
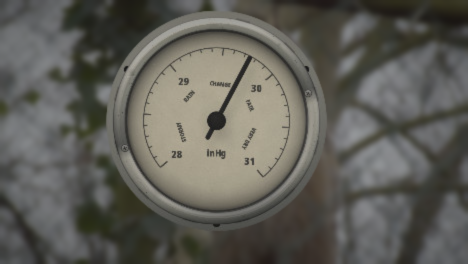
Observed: 29.75 inHg
